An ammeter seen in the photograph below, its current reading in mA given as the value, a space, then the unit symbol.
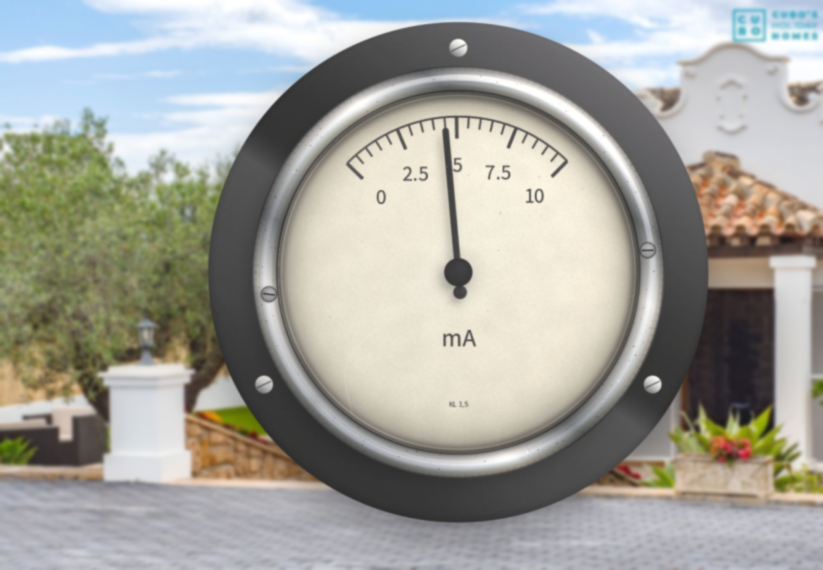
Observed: 4.5 mA
